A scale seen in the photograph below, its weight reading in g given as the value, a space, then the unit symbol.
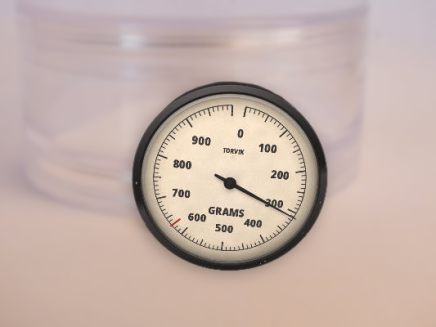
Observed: 310 g
